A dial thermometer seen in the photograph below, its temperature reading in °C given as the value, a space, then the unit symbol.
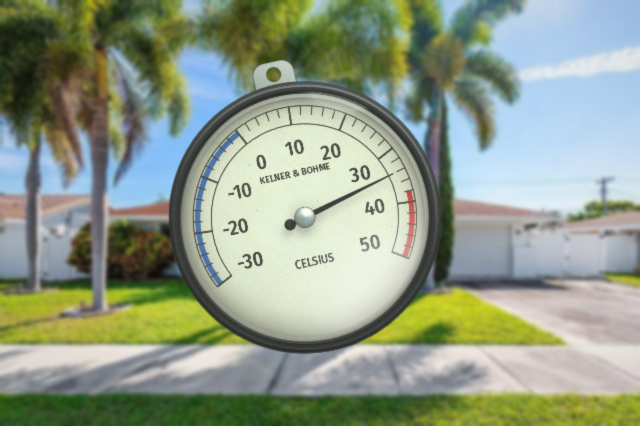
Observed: 34 °C
